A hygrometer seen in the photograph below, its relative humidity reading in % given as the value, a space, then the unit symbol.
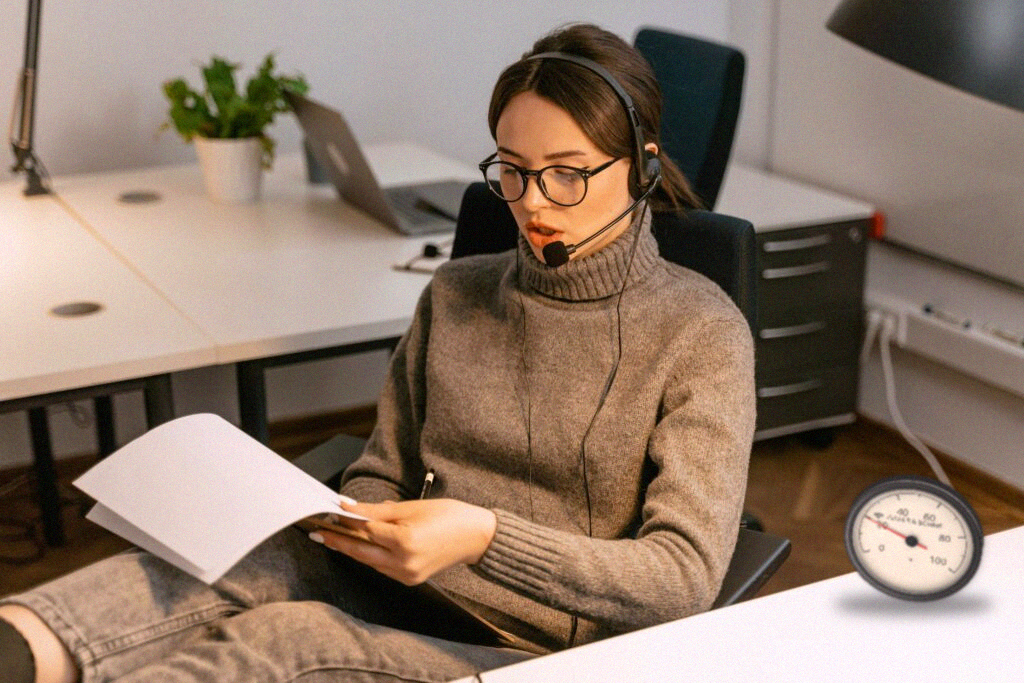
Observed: 20 %
